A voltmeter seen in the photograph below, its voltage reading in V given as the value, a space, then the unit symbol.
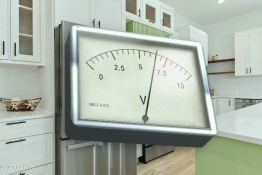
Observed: 6.5 V
